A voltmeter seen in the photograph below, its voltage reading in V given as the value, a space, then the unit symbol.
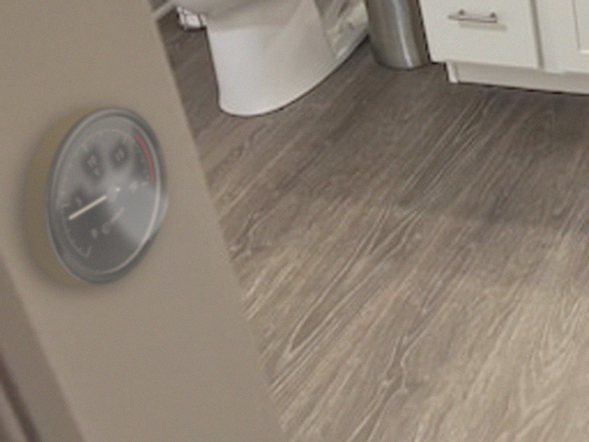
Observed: 4 V
